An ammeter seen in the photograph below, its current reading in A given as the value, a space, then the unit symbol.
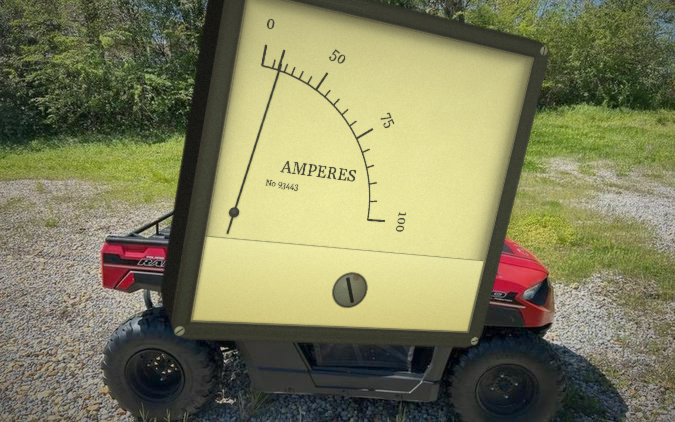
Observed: 25 A
